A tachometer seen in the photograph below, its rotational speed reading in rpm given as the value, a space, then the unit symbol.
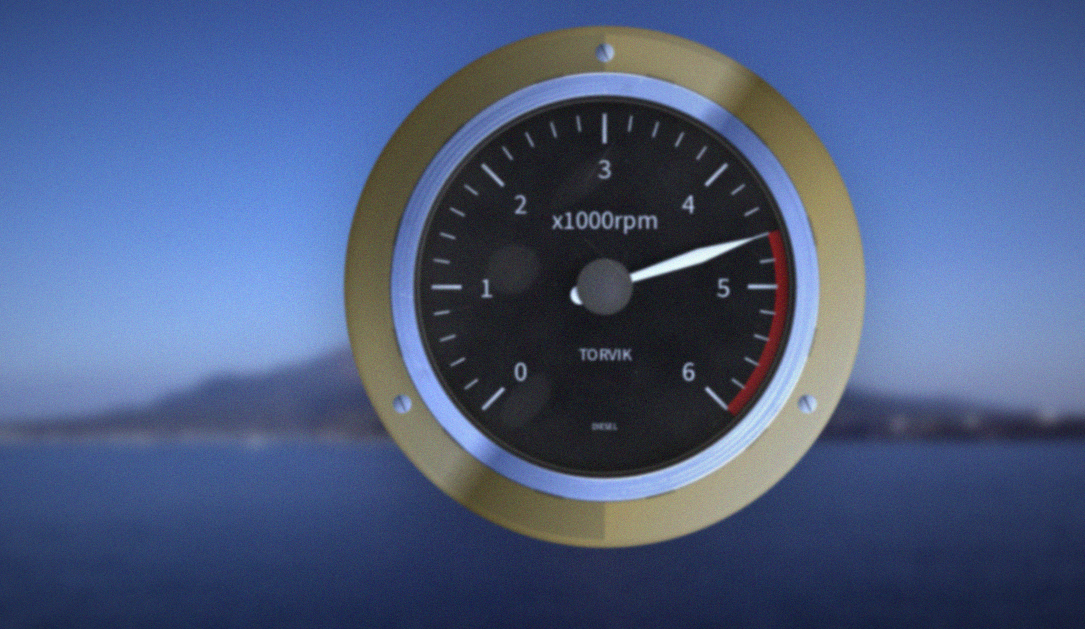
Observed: 4600 rpm
